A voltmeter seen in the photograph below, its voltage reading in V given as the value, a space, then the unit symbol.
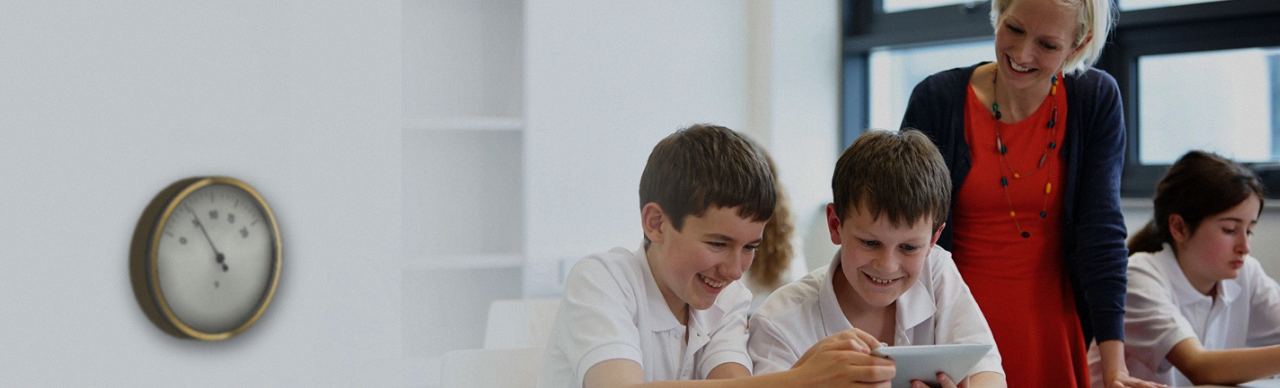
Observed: 5 V
